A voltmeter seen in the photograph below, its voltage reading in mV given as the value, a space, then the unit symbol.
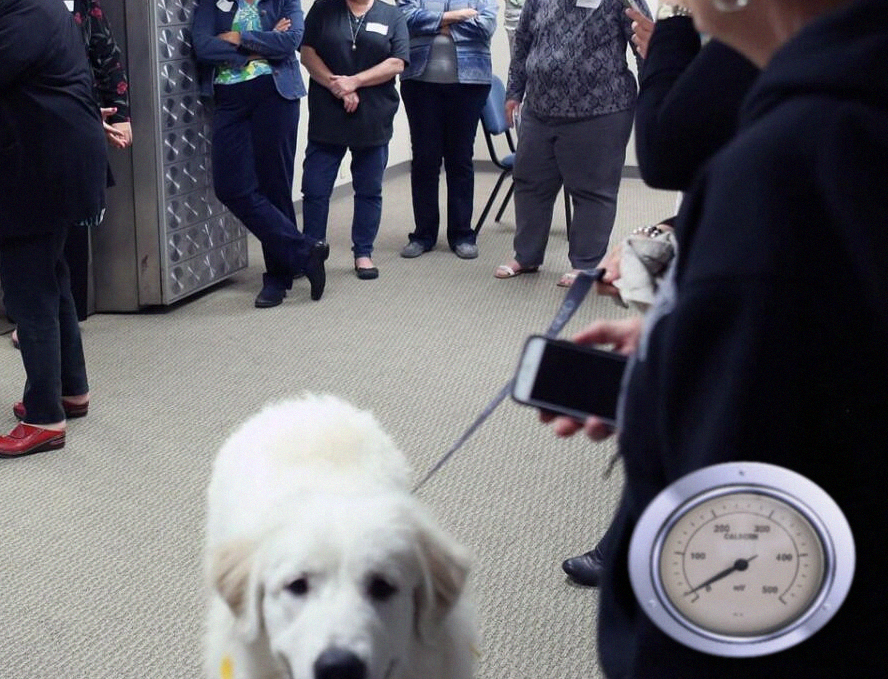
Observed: 20 mV
